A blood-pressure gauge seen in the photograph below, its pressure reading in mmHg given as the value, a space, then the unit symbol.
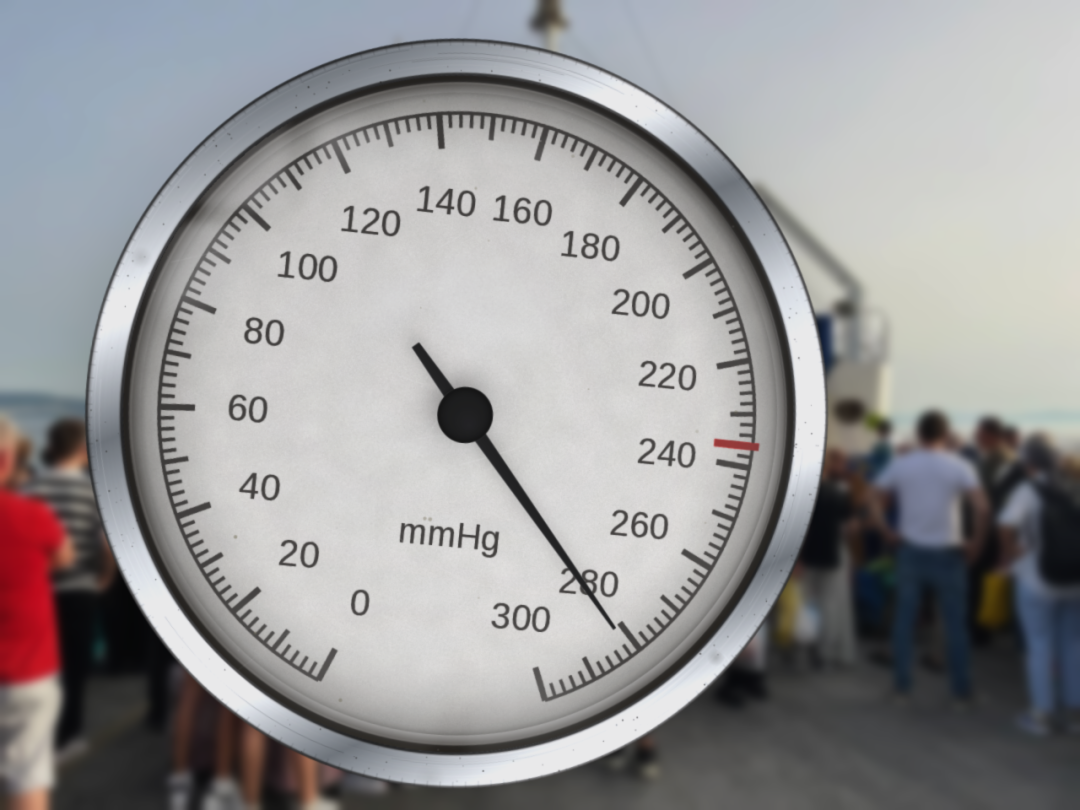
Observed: 282 mmHg
